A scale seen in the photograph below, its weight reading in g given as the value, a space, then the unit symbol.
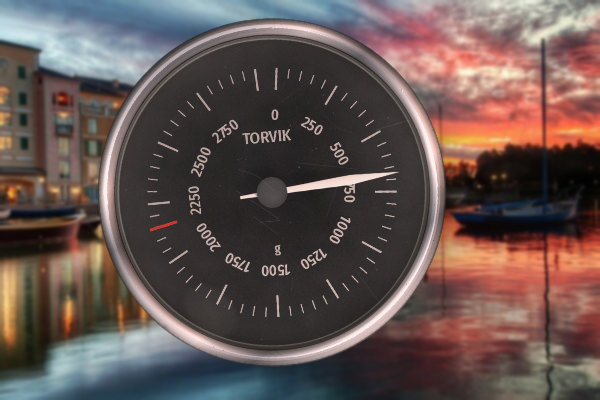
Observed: 675 g
